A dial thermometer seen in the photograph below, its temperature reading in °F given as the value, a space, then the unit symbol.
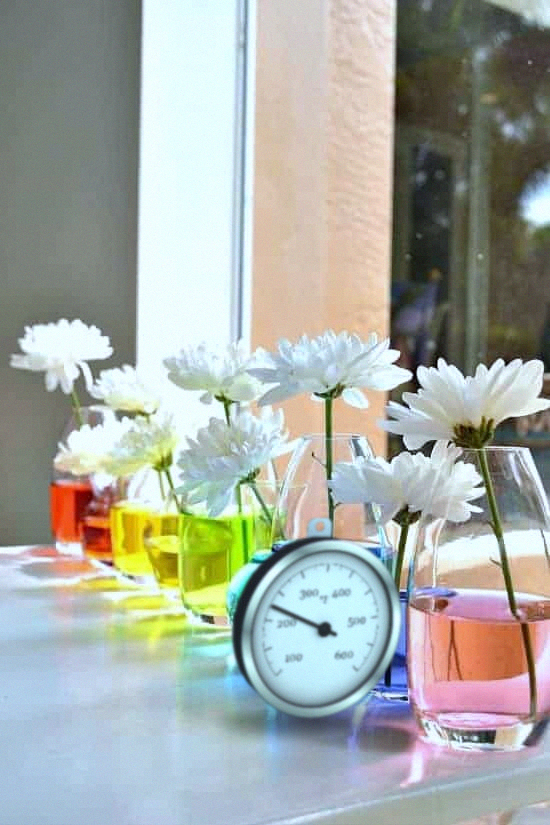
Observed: 225 °F
